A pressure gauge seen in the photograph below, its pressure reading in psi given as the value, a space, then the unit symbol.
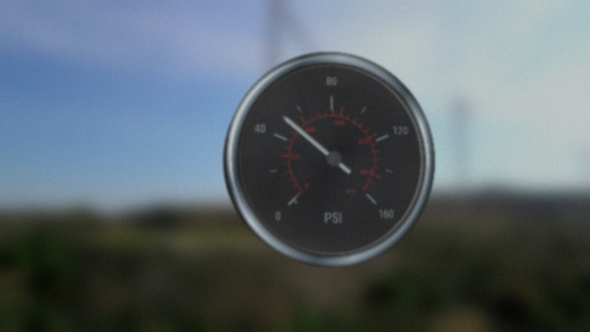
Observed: 50 psi
